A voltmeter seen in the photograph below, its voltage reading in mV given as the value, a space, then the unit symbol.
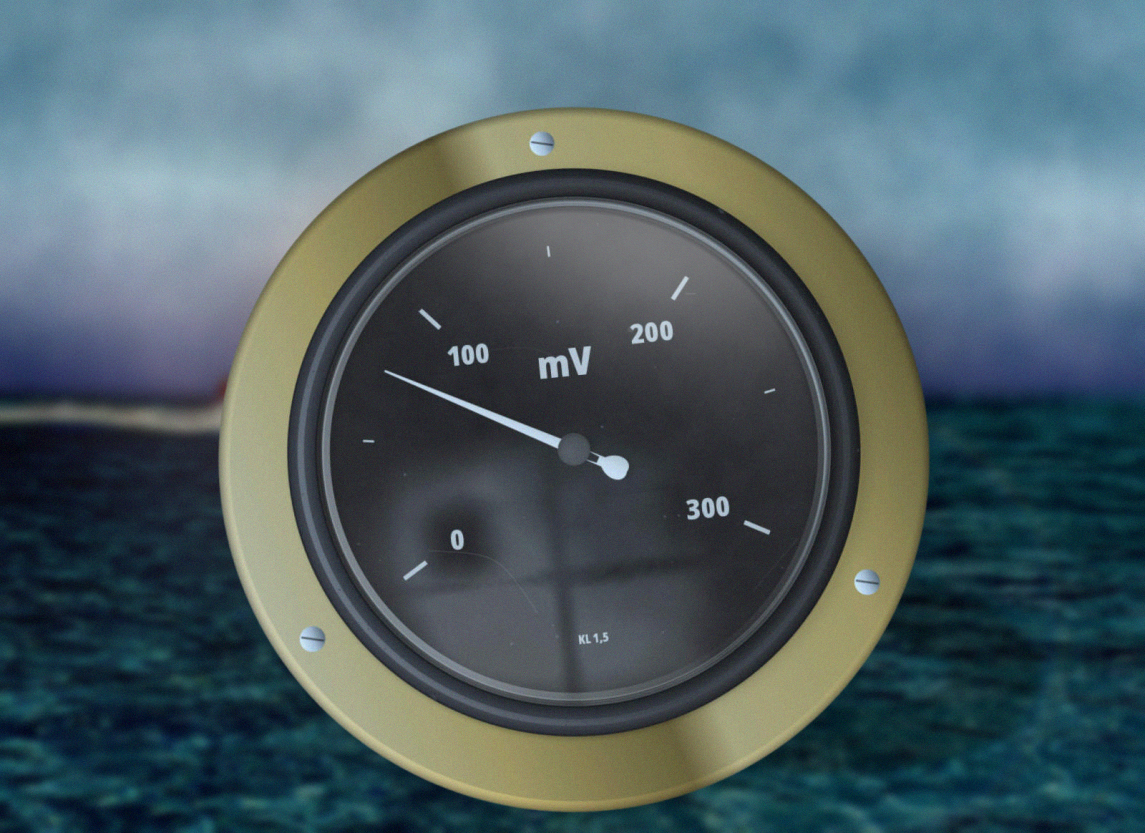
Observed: 75 mV
